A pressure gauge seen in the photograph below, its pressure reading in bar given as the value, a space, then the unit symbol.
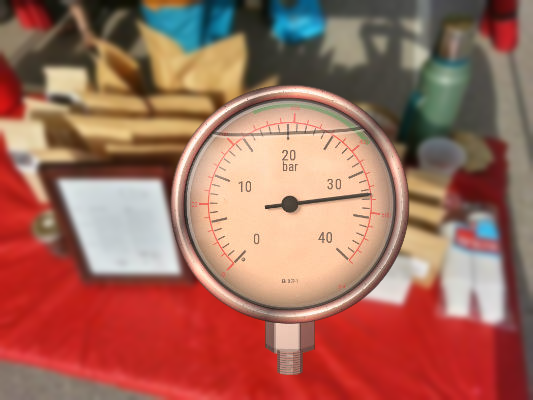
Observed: 32.5 bar
